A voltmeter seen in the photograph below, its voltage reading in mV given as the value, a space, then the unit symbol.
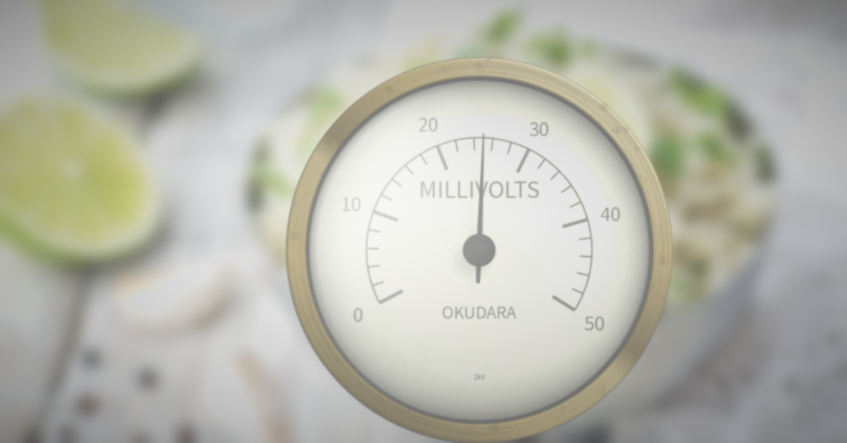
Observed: 25 mV
